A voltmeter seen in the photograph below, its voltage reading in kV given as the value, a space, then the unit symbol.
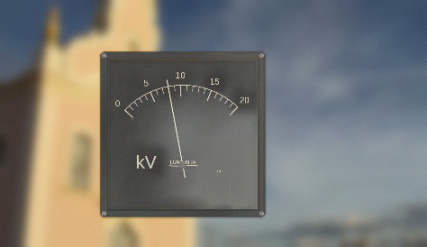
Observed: 8 kV
